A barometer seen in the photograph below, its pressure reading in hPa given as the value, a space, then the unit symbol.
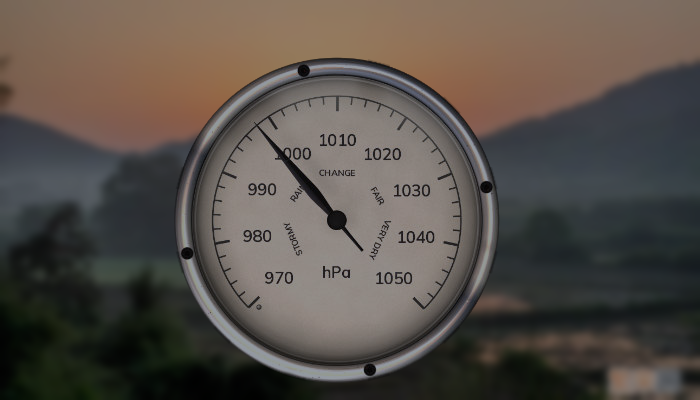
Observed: 998 hPa
